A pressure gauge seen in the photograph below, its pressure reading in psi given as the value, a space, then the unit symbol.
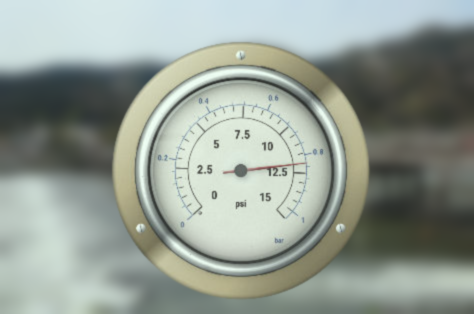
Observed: 12 psi
